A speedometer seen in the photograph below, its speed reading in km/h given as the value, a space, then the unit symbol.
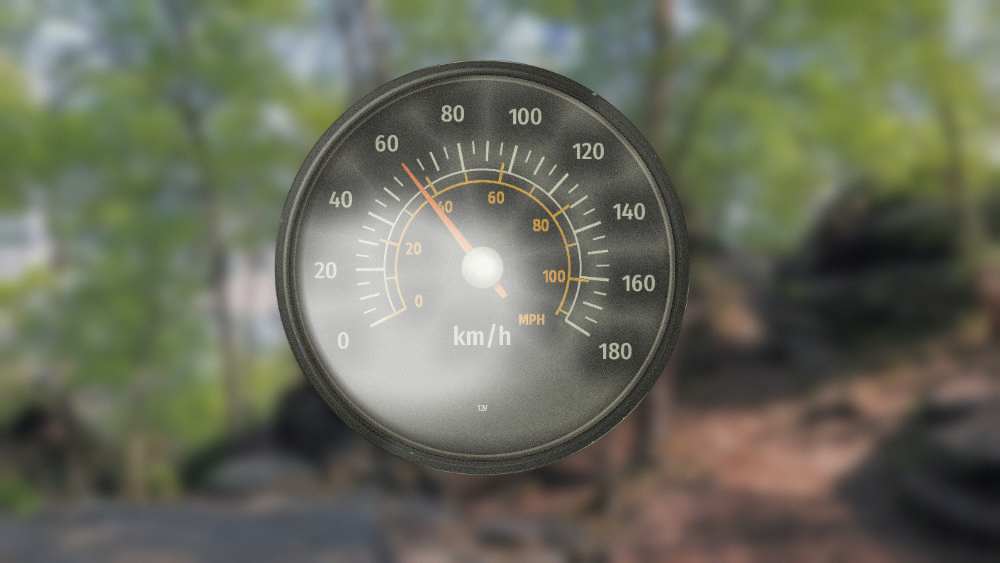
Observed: 60 km/h
